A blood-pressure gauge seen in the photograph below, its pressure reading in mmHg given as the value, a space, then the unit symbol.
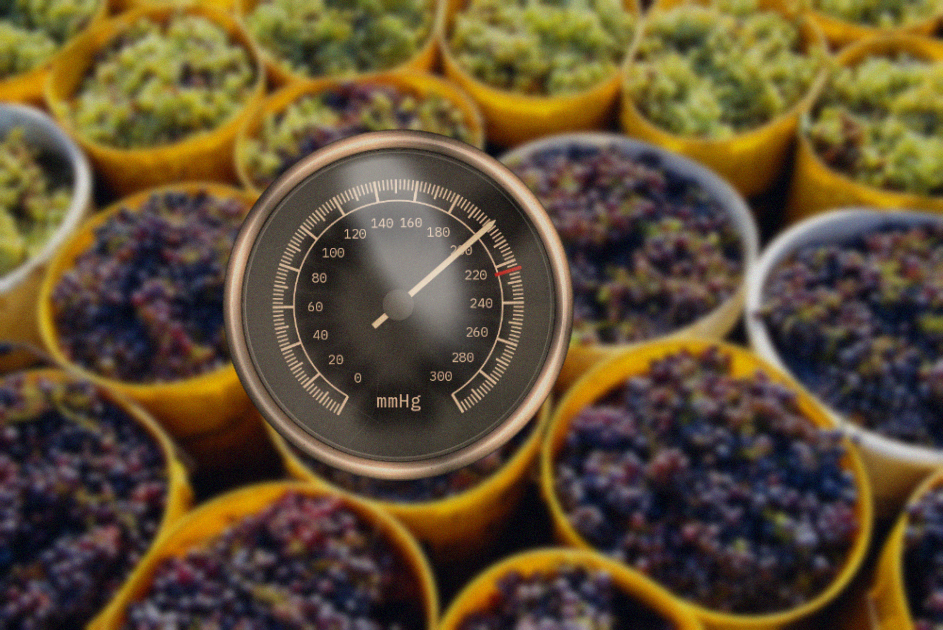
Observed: 200 mmHg
